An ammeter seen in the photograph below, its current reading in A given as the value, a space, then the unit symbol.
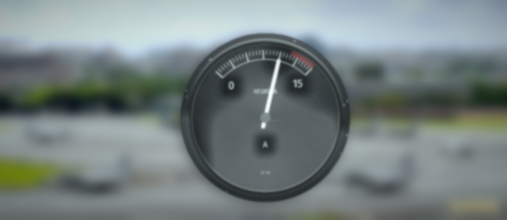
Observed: 10 A
